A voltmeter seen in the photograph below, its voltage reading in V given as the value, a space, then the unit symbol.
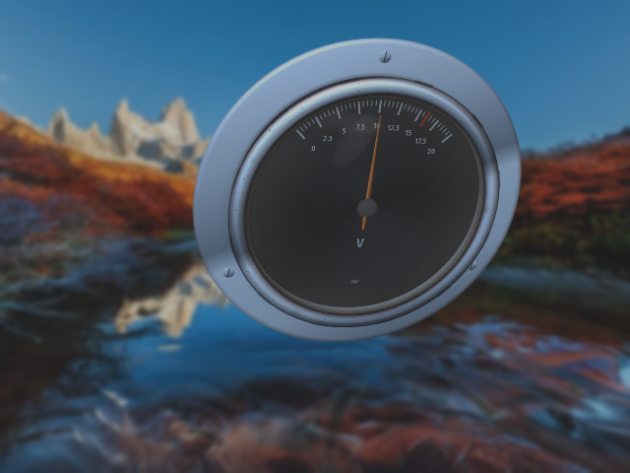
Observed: 10 V
